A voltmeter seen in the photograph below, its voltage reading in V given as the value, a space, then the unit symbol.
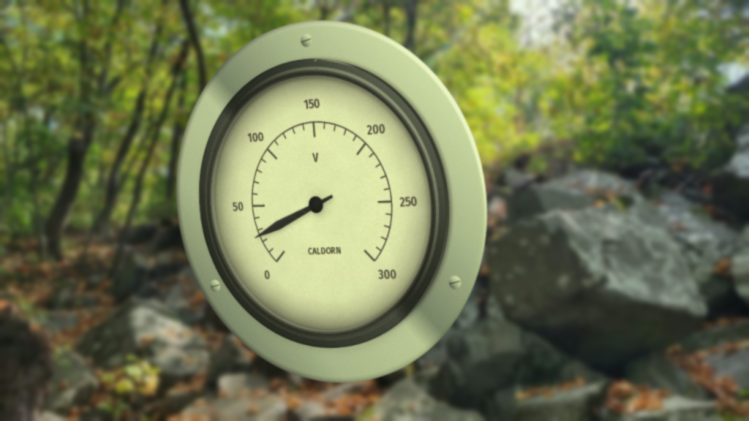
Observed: 25 V
